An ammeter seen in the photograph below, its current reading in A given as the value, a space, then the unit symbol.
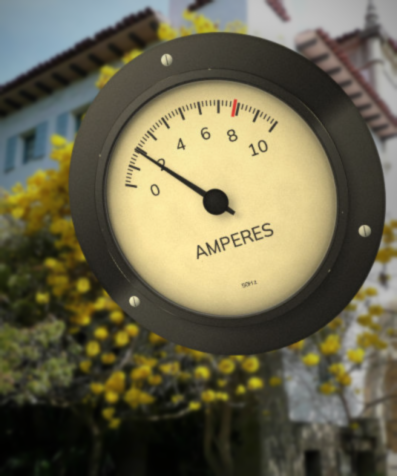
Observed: 2 A
